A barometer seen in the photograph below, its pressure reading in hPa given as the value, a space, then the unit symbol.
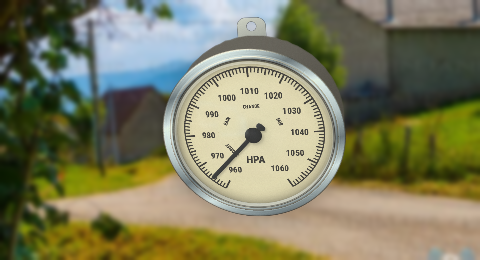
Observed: 965 hPa
